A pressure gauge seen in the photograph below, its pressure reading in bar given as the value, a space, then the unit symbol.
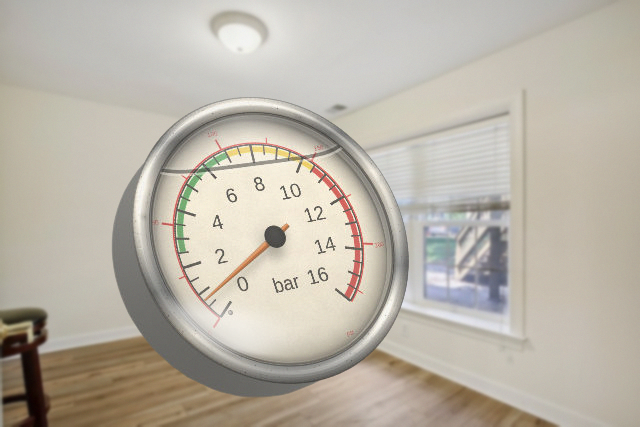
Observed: 0.75 bar
